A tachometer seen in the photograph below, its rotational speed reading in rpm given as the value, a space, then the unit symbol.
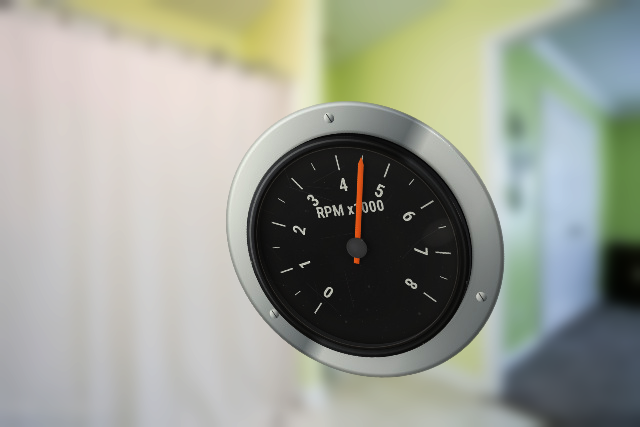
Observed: 4500 rpm
